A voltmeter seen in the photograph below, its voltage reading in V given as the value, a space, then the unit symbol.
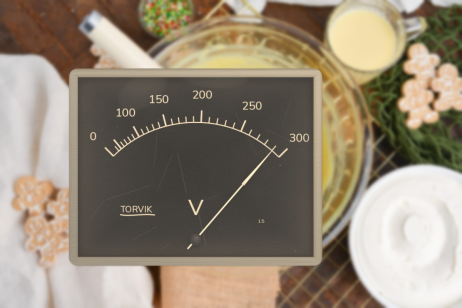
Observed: 290 V
